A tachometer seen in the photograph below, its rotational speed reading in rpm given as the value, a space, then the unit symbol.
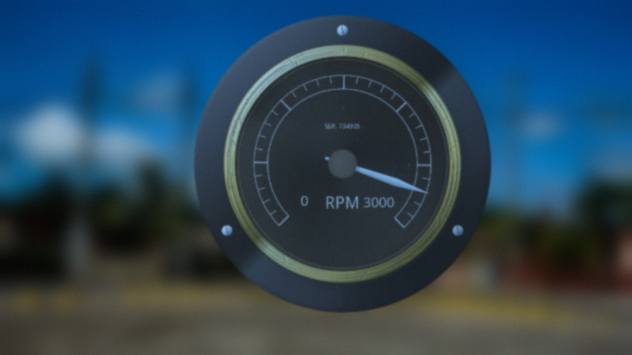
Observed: 2700 rpm
